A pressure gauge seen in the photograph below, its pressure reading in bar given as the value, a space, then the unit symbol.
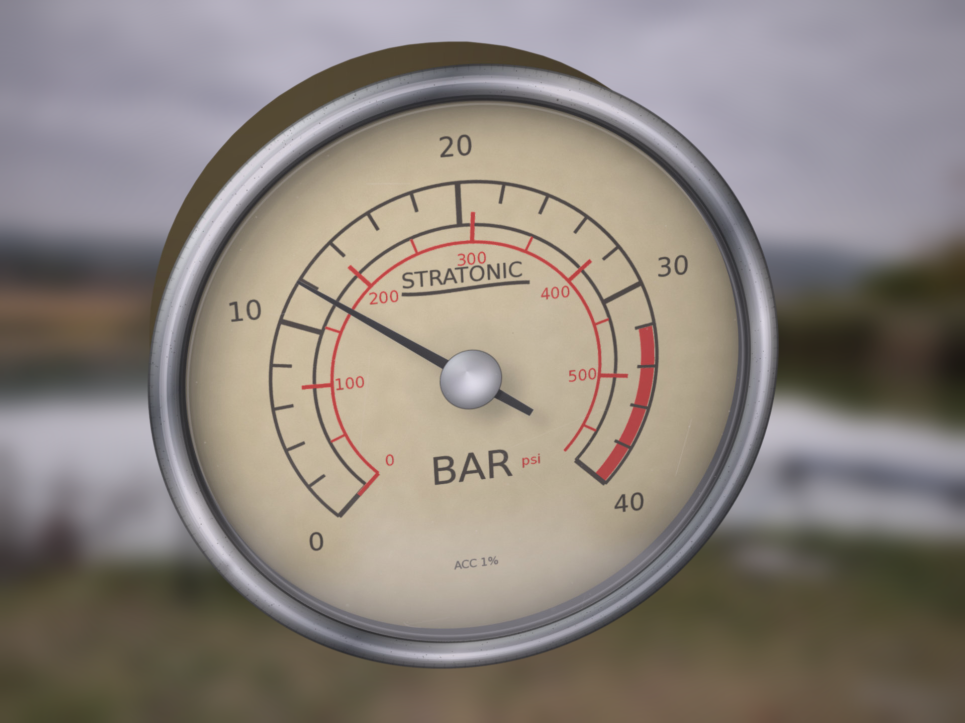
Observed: 12 bar
